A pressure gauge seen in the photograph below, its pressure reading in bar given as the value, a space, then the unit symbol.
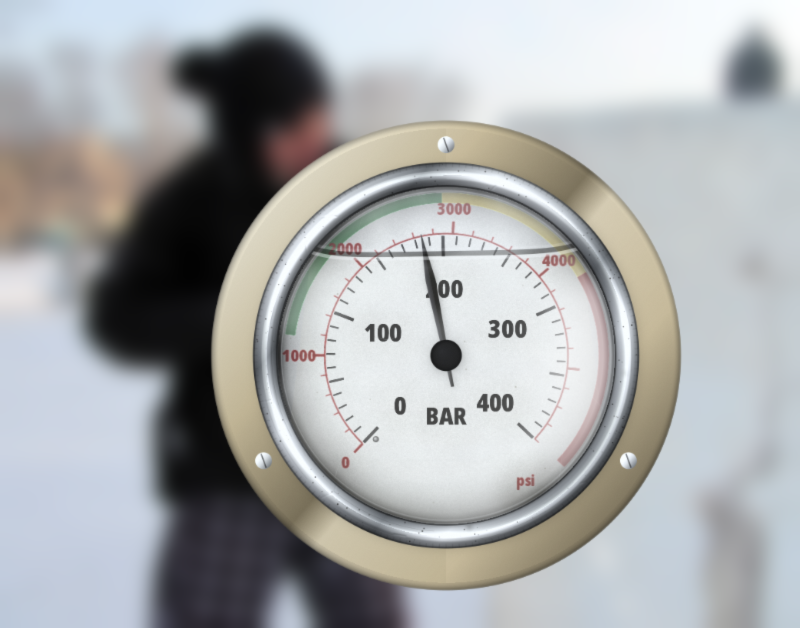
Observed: 185 bar
